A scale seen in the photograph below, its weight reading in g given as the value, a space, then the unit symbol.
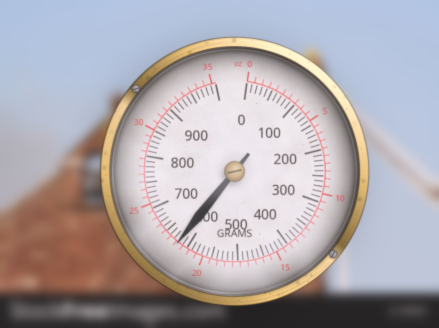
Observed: 620 g
